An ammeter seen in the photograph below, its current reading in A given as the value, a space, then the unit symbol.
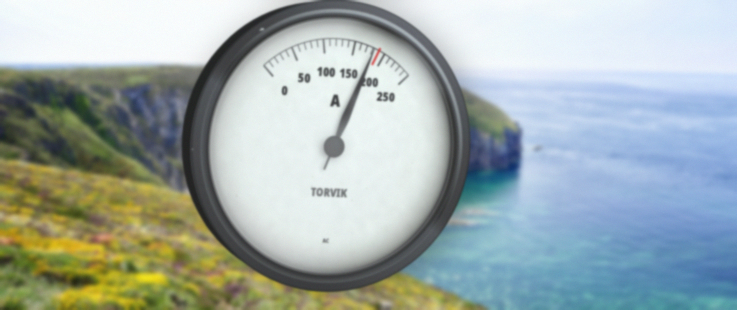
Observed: 180 A
